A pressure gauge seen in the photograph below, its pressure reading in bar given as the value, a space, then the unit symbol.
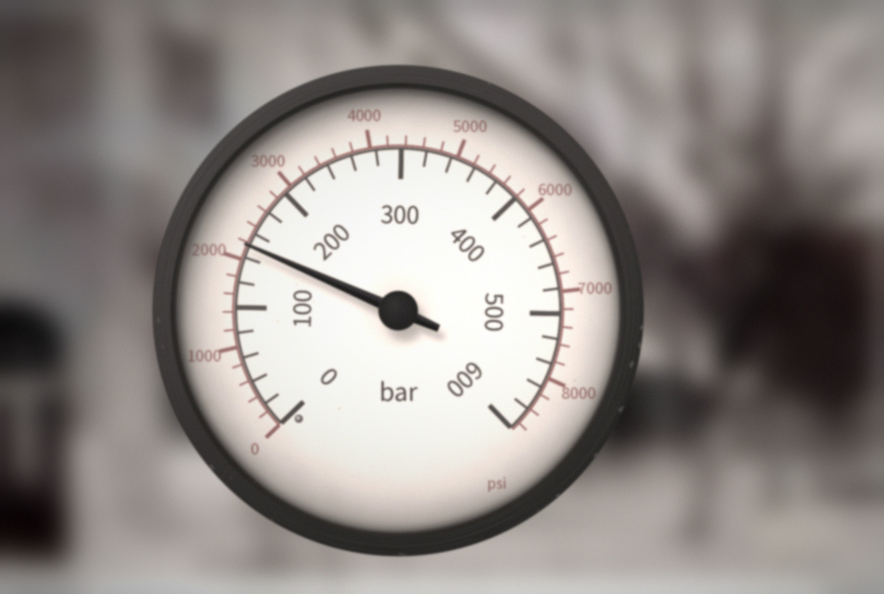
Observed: 150 bar
